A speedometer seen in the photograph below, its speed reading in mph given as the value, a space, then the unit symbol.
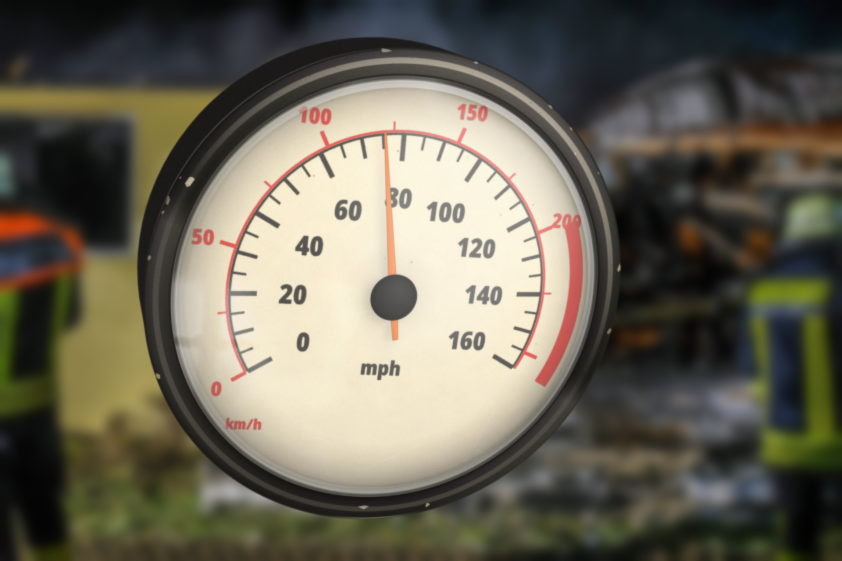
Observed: 75 mph
